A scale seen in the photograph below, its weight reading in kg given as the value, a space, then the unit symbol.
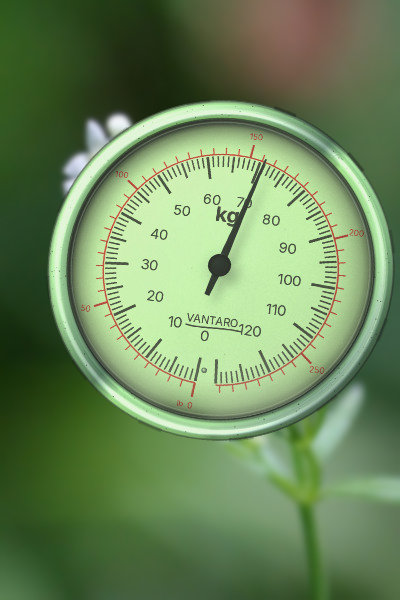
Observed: 71 kg
